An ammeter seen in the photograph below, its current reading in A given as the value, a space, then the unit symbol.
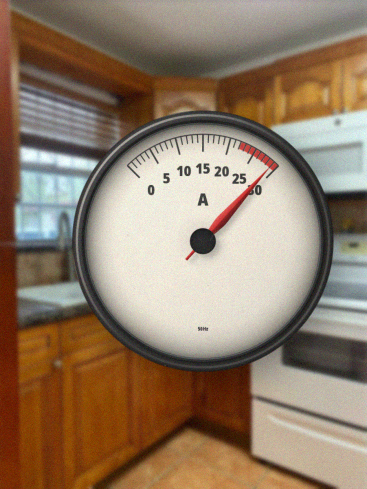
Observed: 29 A
